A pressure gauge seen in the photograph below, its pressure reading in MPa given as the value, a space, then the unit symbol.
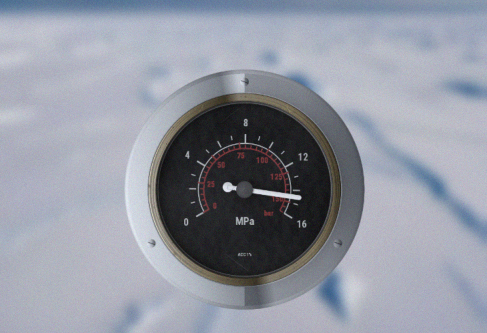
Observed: 14.5 MPa
